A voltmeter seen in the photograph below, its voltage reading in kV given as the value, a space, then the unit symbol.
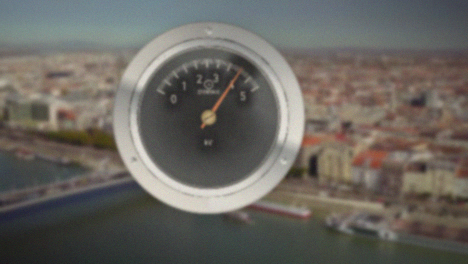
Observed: 4 kV
